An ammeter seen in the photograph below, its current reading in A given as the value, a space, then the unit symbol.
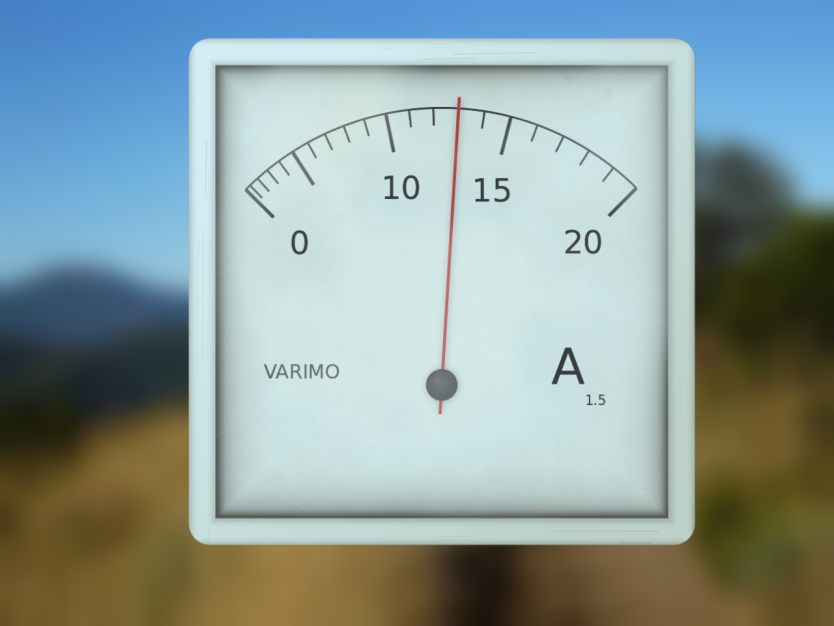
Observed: 13 A
